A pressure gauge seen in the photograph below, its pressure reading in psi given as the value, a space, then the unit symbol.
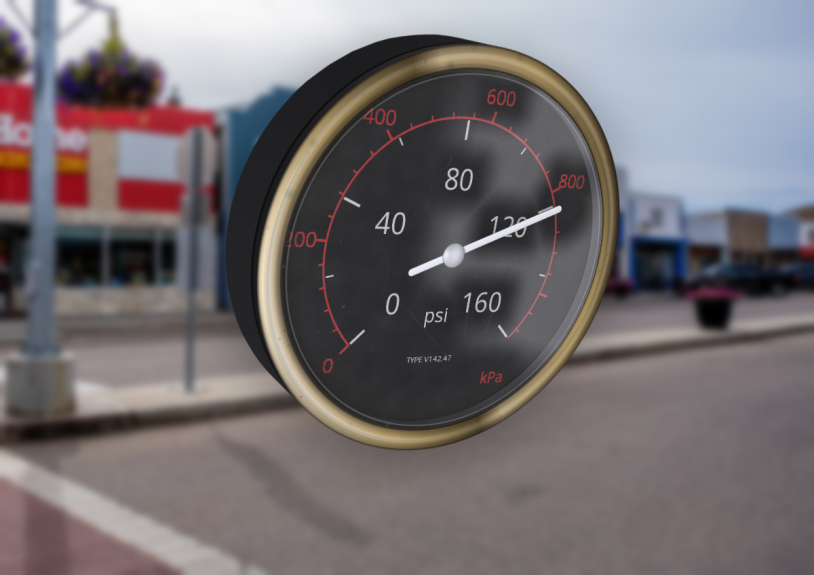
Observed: 120 psi
